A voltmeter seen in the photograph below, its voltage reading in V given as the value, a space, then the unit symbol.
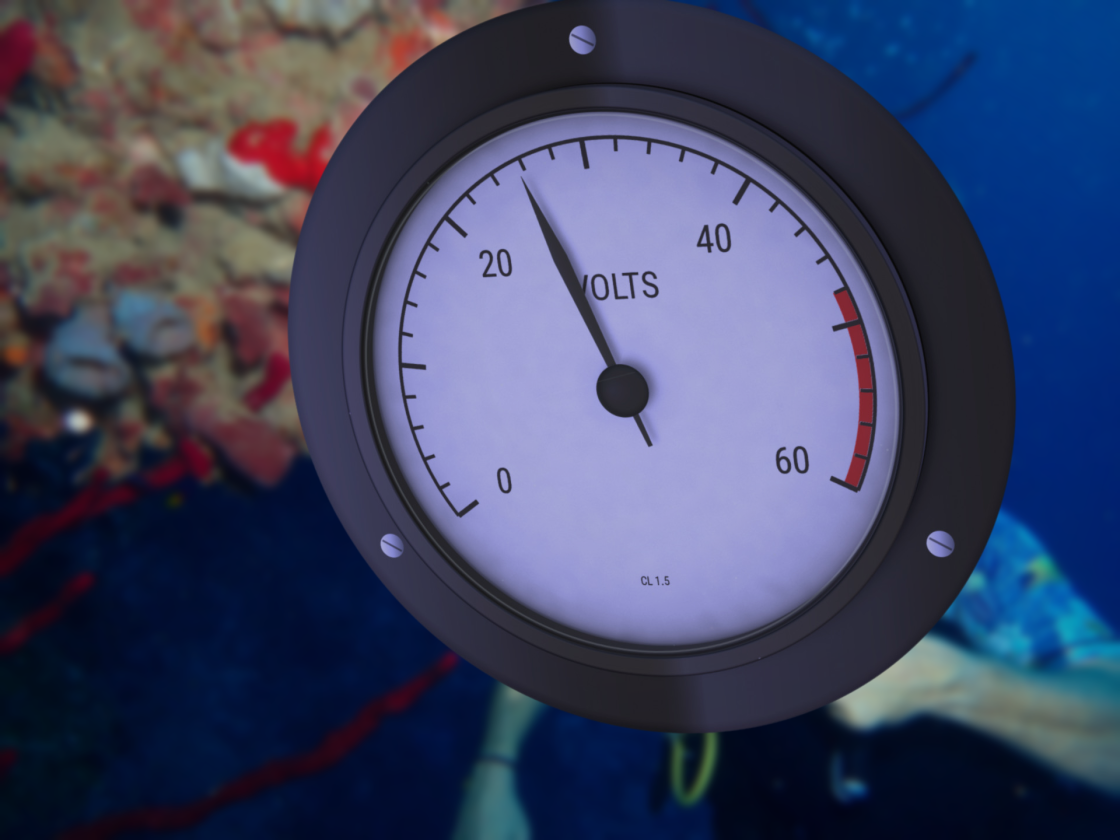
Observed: 26 V
